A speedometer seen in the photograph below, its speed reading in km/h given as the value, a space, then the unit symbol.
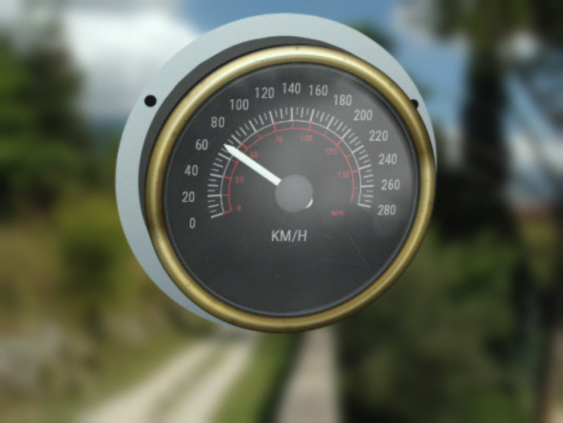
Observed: 70 km/h
